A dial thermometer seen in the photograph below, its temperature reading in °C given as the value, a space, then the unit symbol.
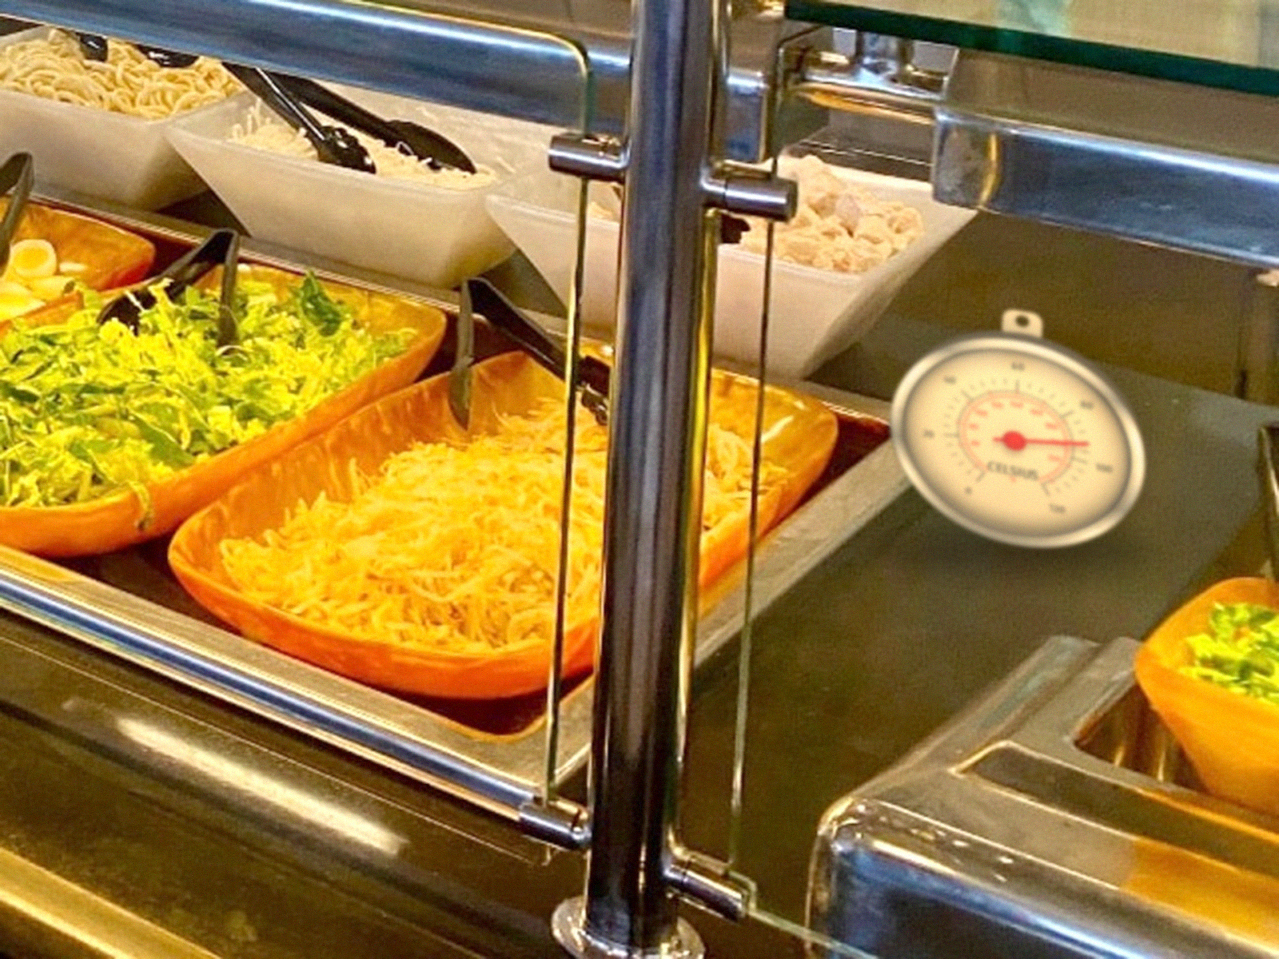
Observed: 92 °C
